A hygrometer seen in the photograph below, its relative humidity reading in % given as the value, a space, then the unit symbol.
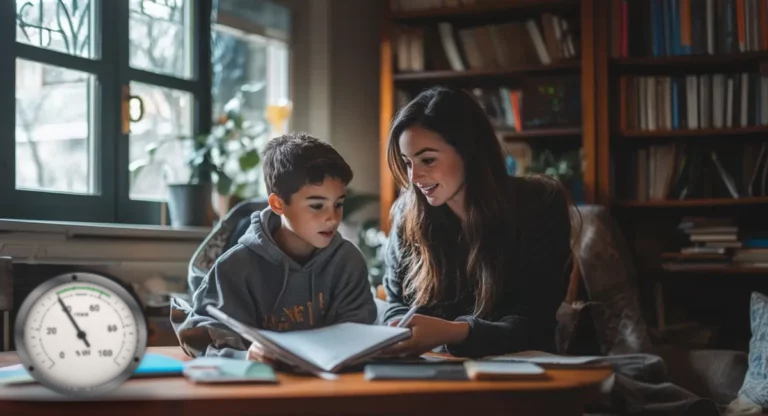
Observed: 40 %
